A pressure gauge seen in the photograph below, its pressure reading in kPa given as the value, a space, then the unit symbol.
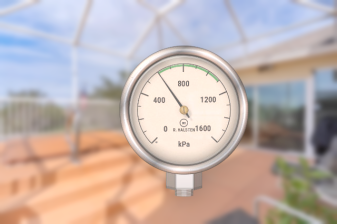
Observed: 600 kPa
